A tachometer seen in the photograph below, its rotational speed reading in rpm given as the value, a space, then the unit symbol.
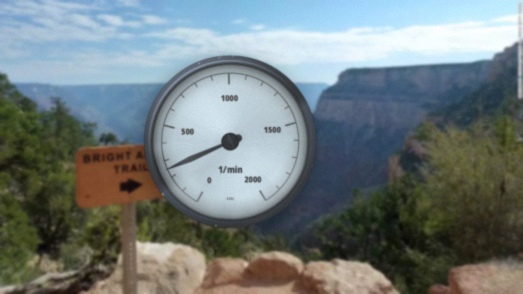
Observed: 250 rpm
